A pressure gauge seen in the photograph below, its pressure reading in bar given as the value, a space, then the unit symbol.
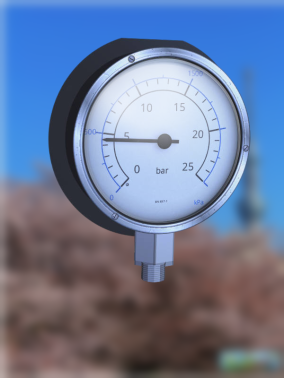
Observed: 4.5 bar
